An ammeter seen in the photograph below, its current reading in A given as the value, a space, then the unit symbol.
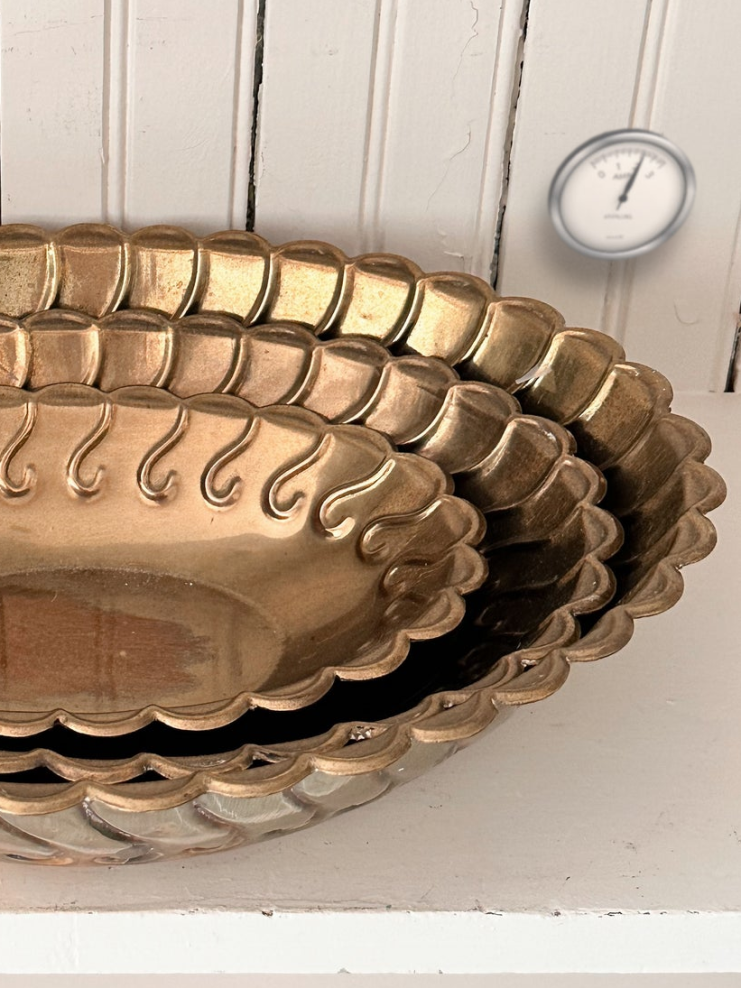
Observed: 2 A
